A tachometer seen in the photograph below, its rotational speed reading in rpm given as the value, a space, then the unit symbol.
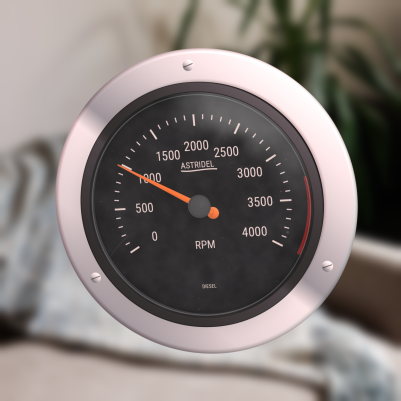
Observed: 1000 rpm
